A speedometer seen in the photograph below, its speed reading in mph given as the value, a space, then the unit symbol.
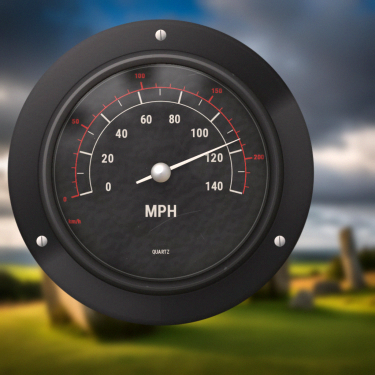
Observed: 115 mph
